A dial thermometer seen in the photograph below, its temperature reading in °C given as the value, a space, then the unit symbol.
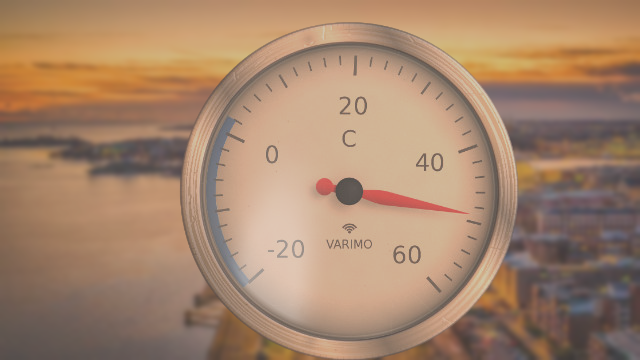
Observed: 49 °C
